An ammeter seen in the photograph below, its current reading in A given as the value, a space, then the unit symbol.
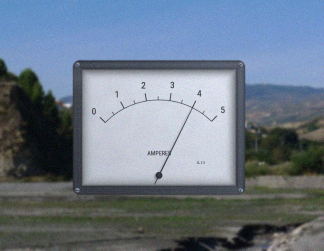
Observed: 4 A
